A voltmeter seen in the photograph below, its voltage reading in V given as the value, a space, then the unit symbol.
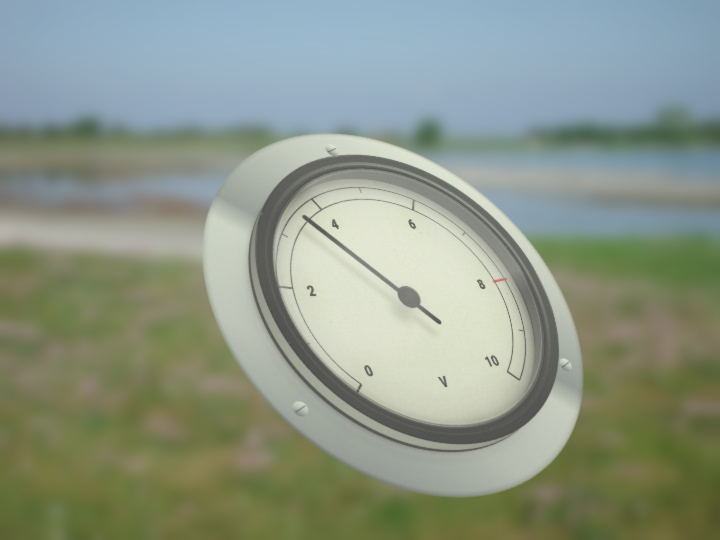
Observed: 3.5 V
